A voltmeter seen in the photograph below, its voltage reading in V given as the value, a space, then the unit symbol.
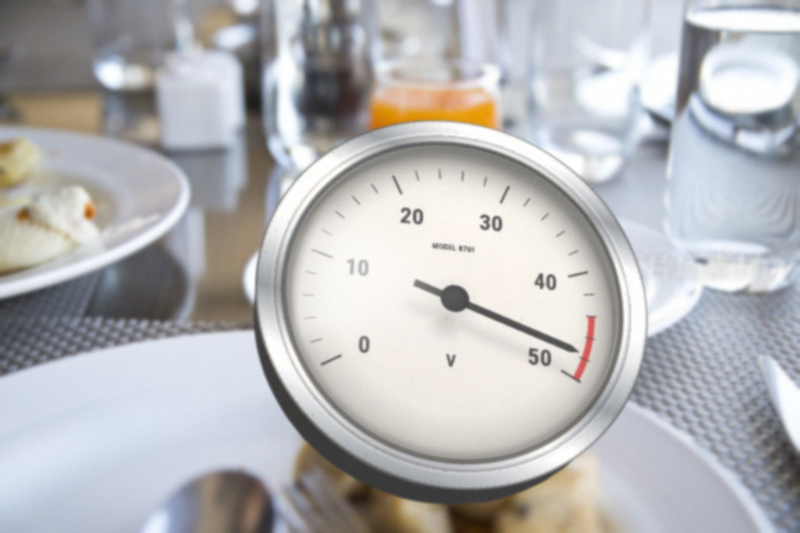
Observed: 48 V
